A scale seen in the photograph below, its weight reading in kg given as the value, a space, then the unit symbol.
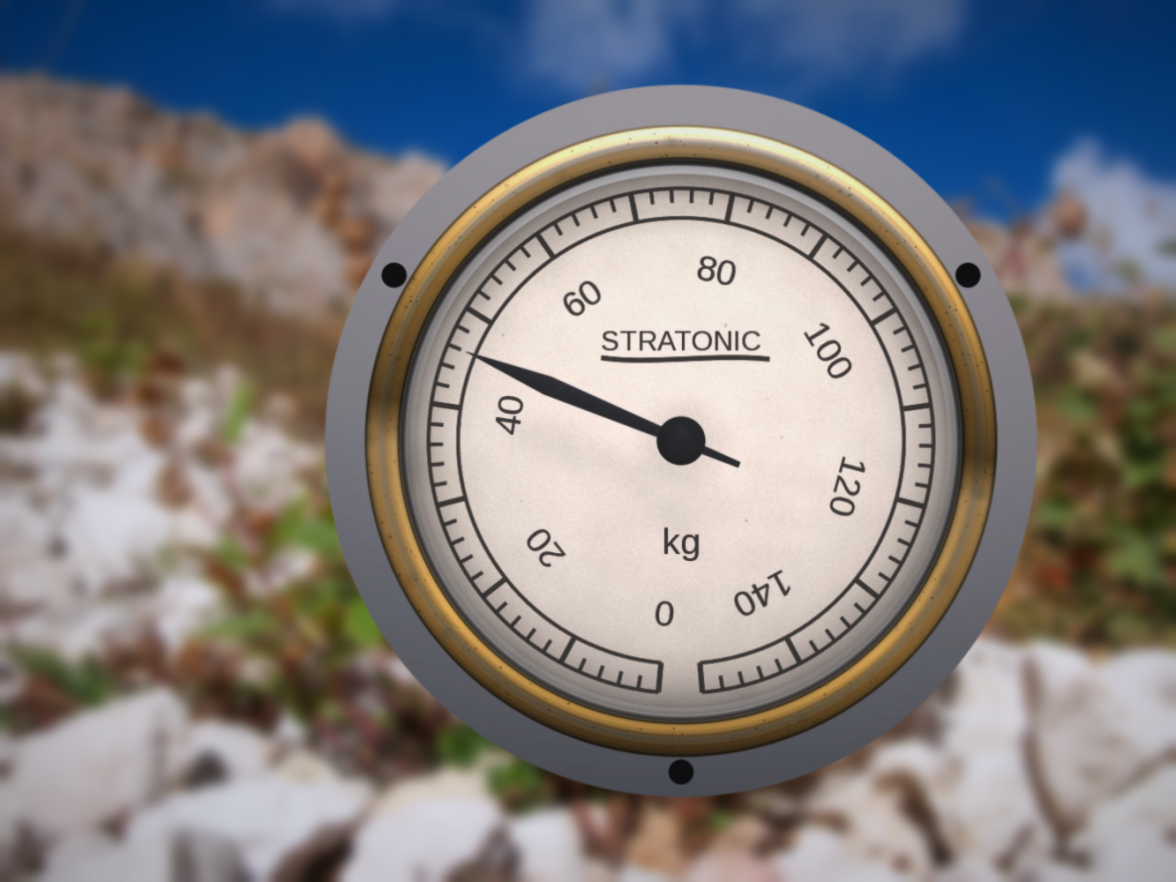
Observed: 46 kg
